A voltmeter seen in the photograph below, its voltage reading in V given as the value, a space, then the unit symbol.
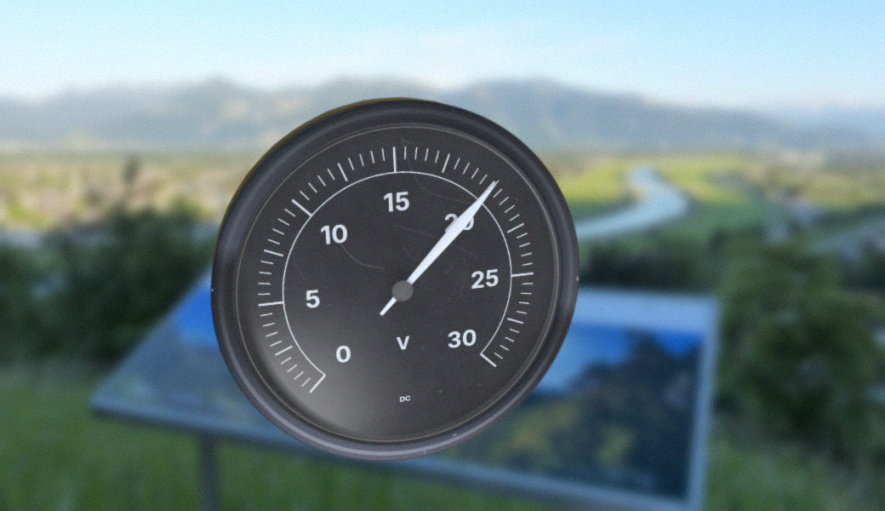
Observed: 20 V
